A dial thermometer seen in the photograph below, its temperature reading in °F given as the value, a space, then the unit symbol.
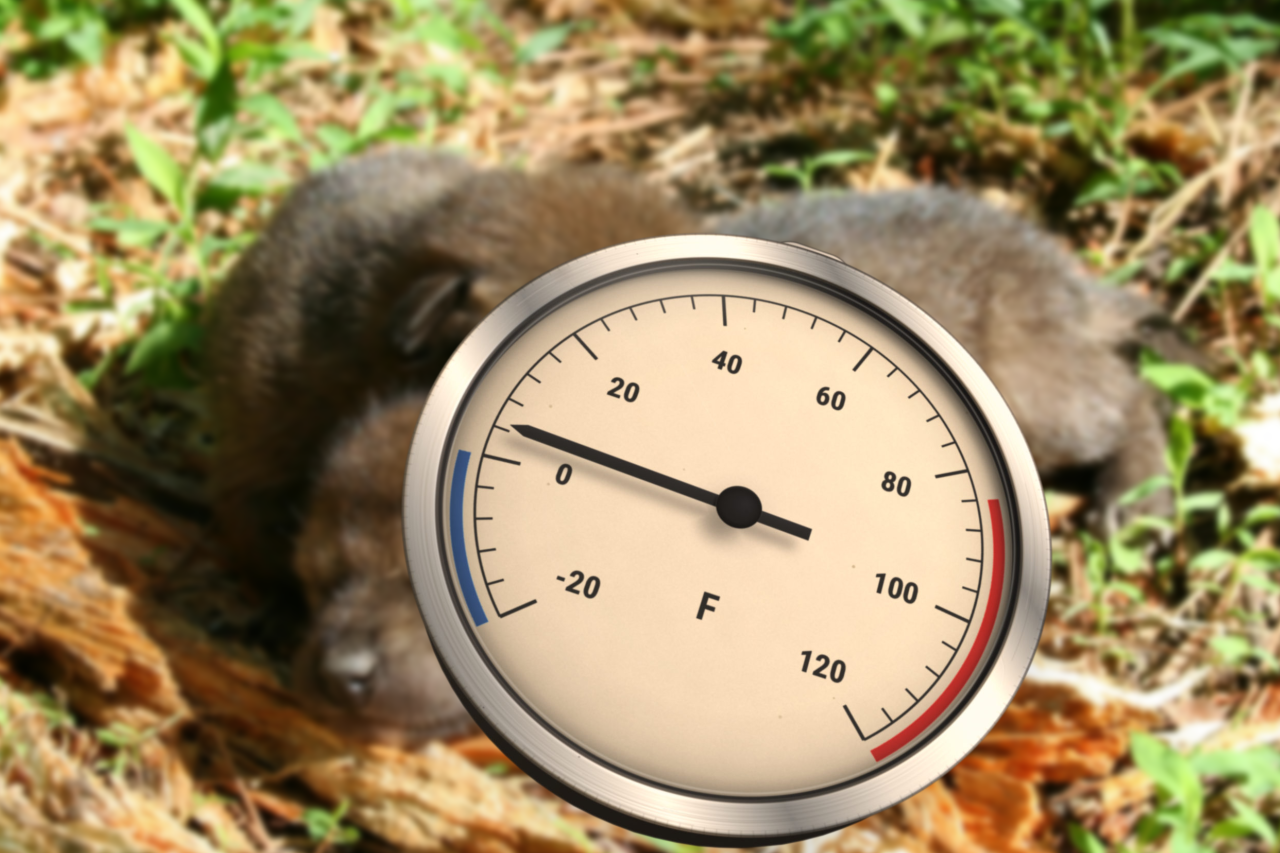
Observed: 4 °F
